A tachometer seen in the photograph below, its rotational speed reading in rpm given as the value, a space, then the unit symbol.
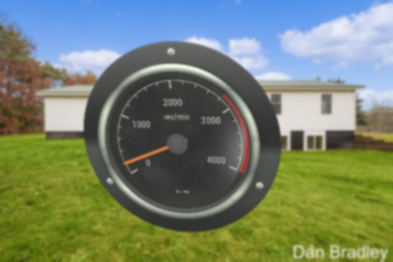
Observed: 200 rpm
